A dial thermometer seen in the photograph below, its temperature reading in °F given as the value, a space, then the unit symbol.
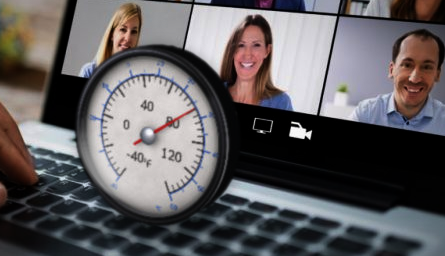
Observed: 80 °F
